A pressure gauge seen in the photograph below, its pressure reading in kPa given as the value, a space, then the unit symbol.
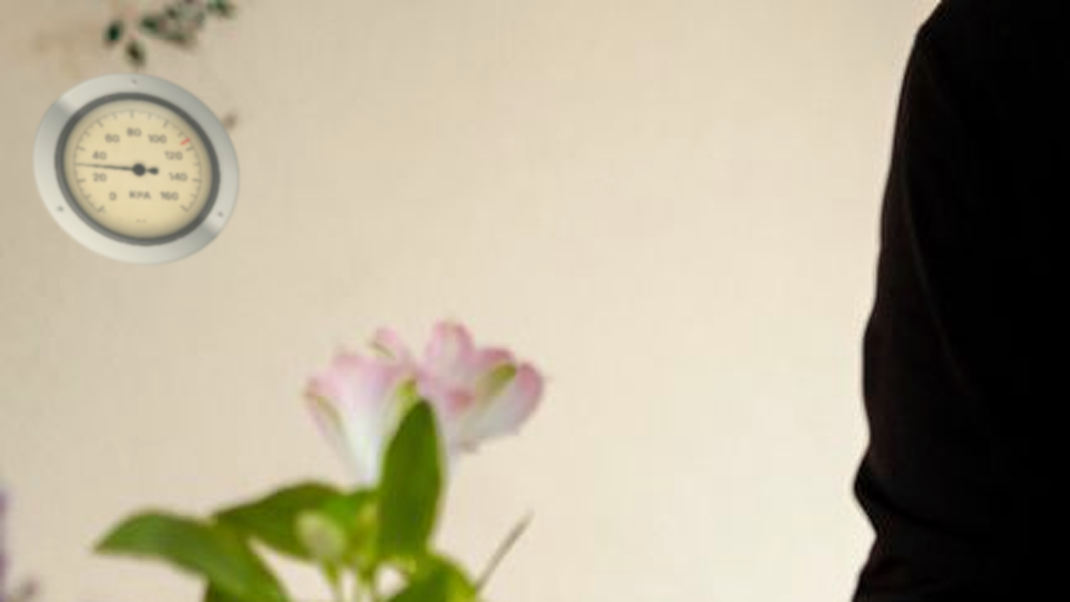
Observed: 30 kPa
